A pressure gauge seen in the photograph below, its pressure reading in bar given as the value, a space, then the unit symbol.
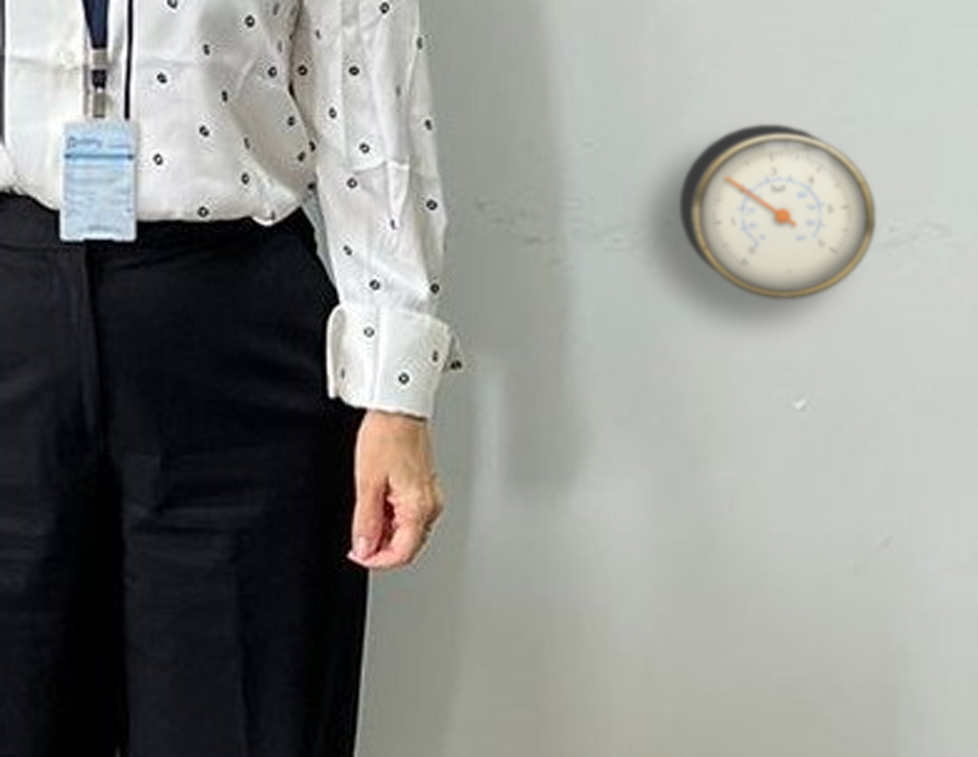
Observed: 2 bar
